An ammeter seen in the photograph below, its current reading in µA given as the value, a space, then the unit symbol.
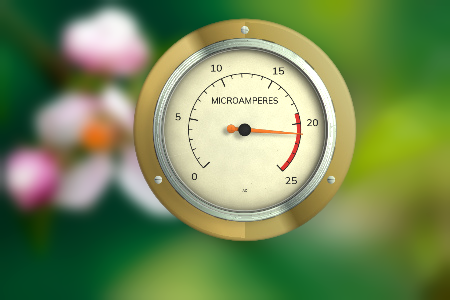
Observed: 21 µA
